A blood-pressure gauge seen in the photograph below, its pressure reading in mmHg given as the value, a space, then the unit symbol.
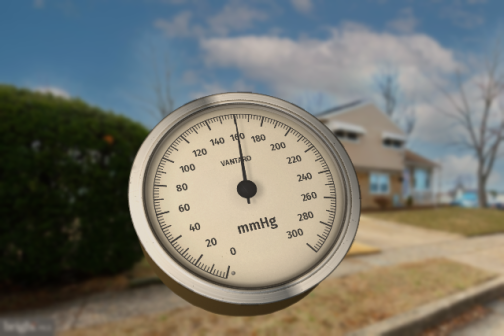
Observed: 160 mmHg
